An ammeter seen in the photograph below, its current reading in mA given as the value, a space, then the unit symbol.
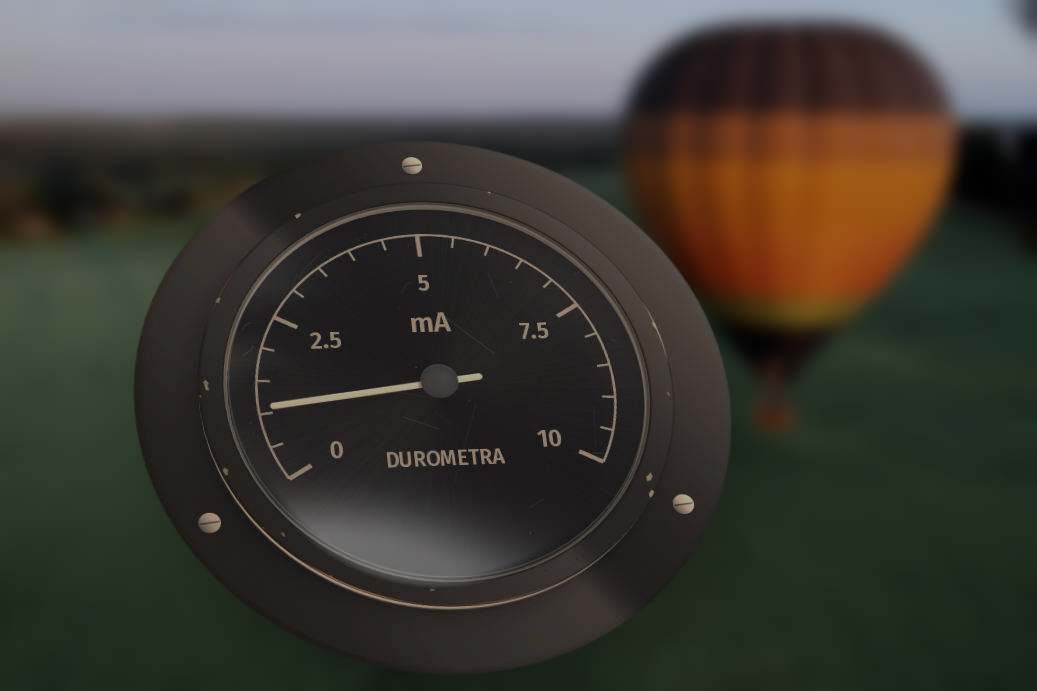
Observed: 1 mA
